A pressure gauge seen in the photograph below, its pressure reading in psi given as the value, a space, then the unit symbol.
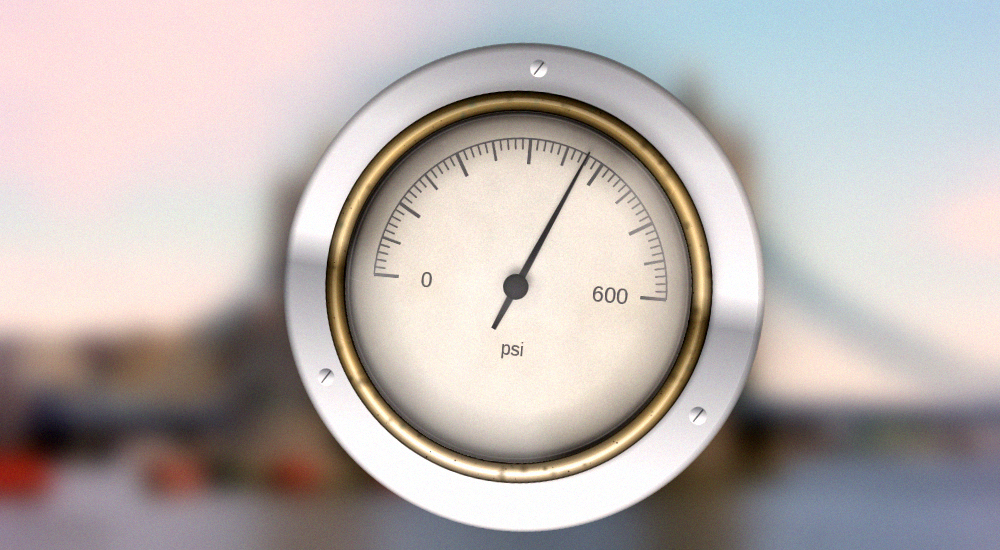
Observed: 380 psi
